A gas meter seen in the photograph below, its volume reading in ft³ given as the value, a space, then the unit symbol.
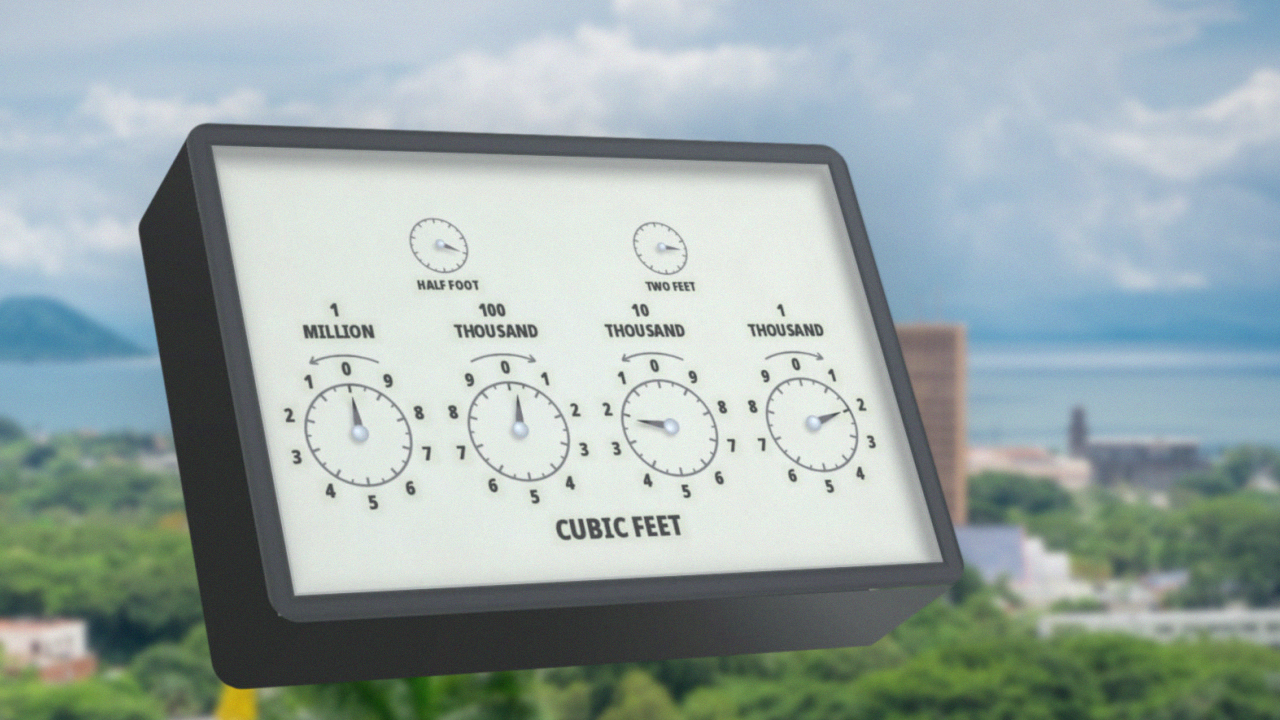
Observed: 2200 ft³
